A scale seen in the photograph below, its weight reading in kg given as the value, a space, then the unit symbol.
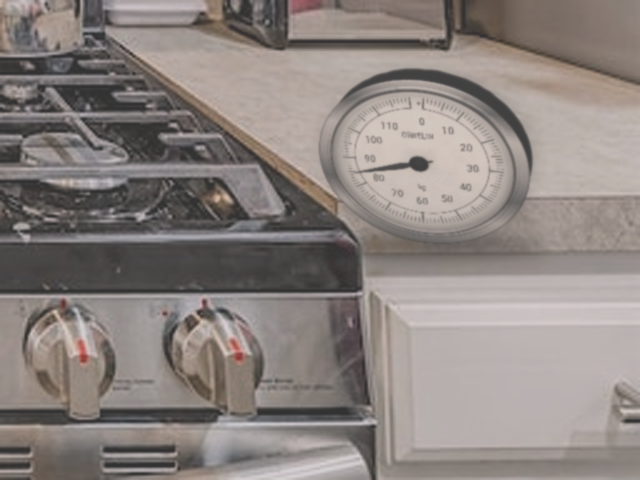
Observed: 85 kg
